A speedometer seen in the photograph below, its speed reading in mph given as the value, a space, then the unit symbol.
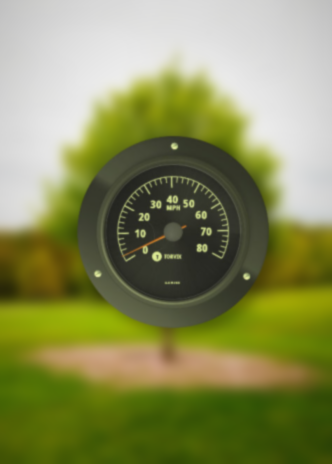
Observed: 2 mph
